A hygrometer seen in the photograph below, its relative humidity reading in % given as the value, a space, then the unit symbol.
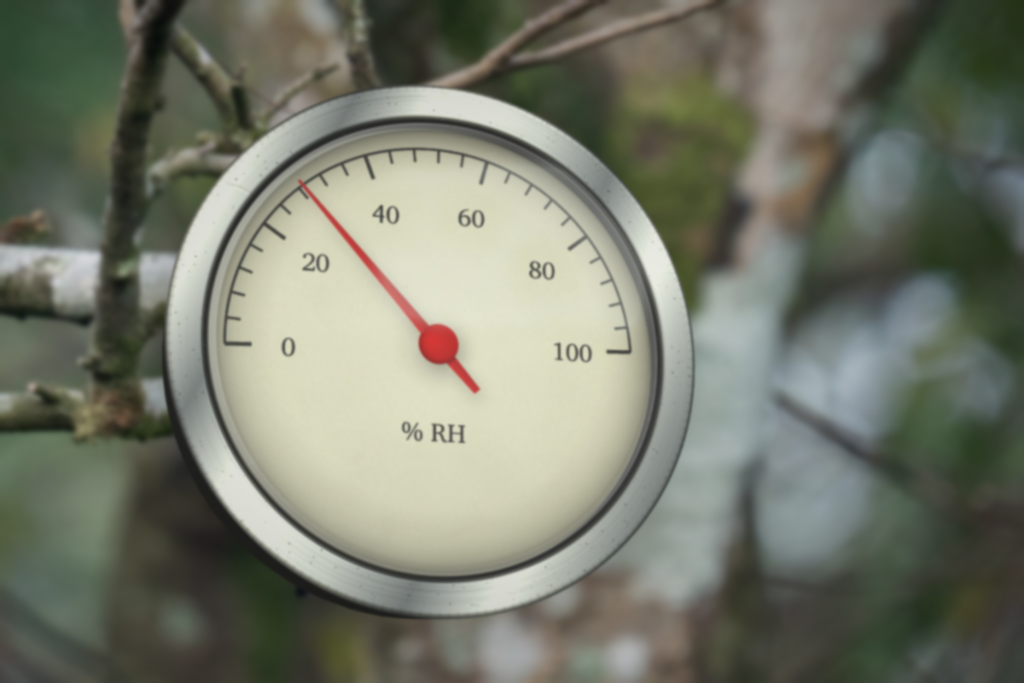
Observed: 28 %
